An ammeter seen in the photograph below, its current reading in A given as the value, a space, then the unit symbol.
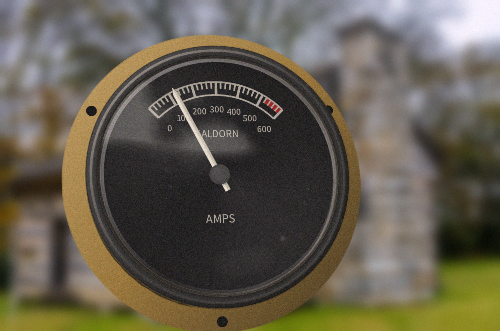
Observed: 120 A
